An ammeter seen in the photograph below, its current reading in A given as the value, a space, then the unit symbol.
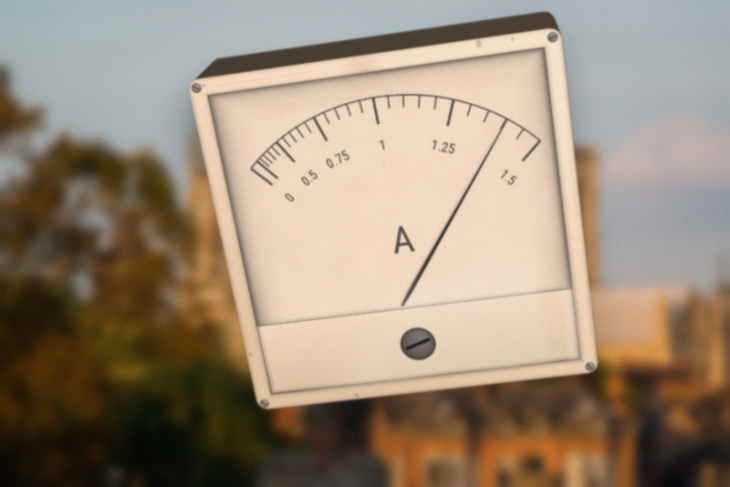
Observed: 1.4 A
